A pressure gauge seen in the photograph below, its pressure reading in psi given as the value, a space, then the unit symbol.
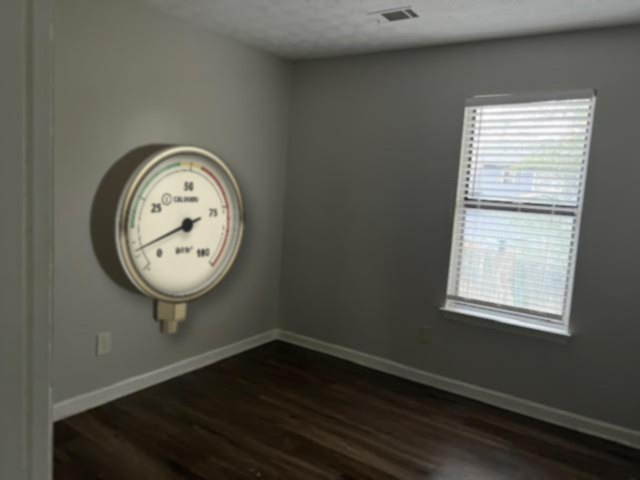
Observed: 7.5 psi
